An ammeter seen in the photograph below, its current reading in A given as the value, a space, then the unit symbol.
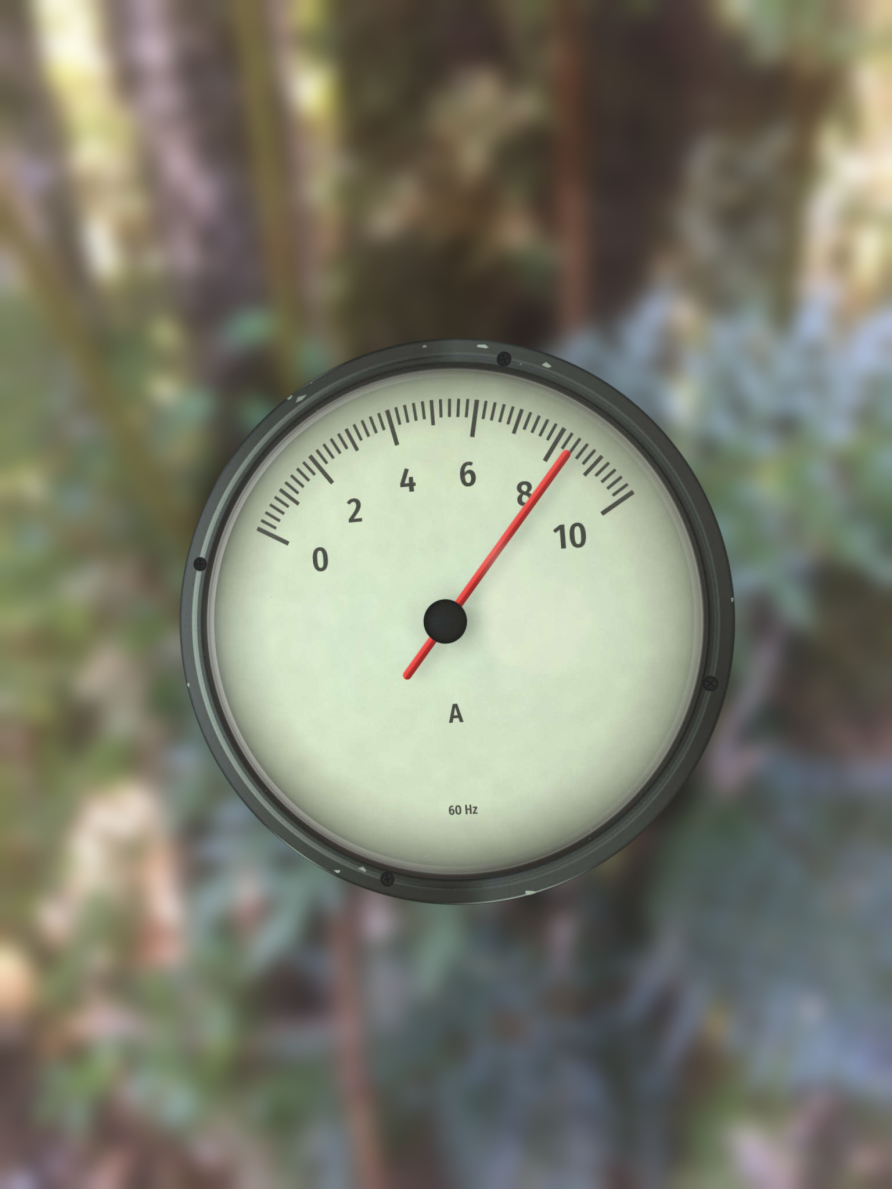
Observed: 8.4 A
